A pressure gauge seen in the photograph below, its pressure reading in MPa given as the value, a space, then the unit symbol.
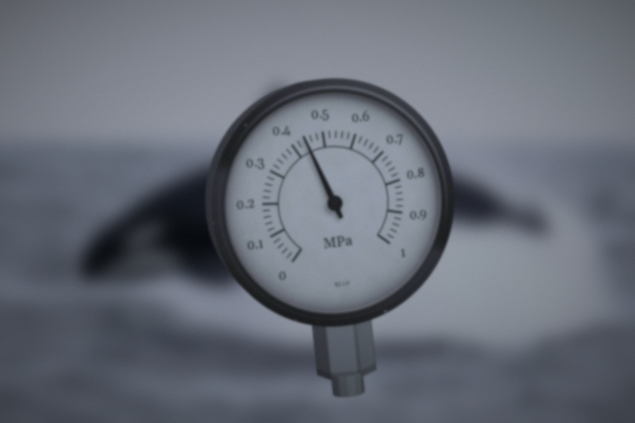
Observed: 0.44 MPa
